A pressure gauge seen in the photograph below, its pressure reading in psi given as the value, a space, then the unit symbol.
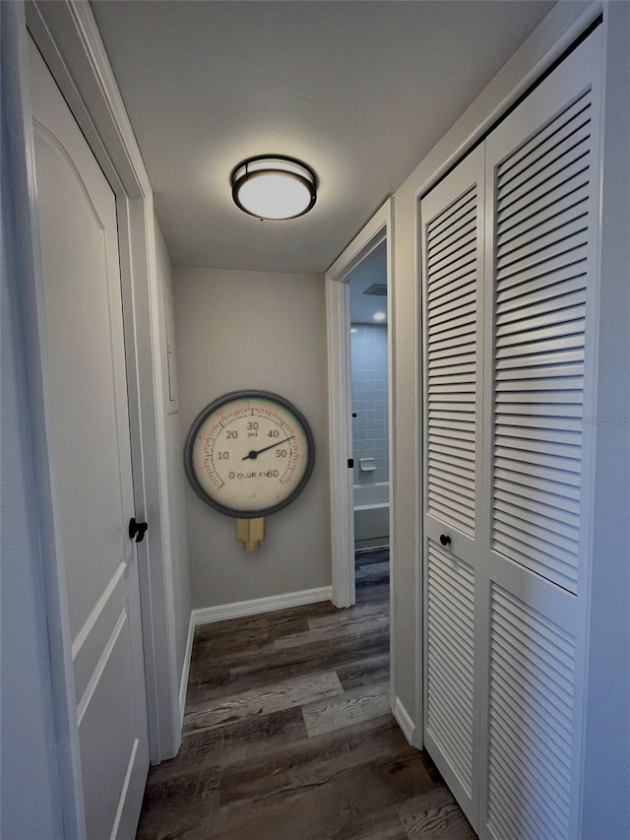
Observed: 45 psi
